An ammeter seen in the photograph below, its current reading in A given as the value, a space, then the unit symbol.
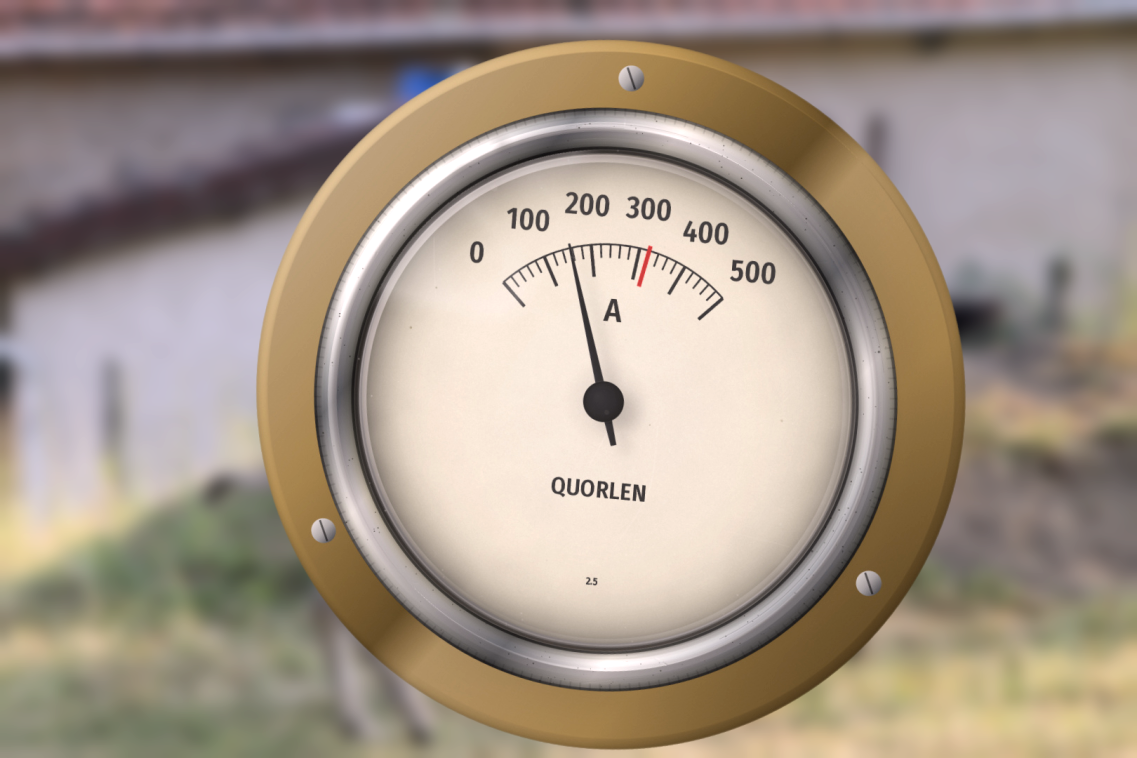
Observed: 160 A
